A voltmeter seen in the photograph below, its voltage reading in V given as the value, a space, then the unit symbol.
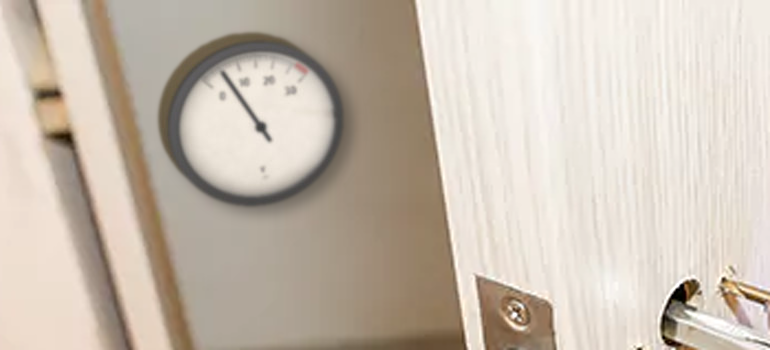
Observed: 5 V
